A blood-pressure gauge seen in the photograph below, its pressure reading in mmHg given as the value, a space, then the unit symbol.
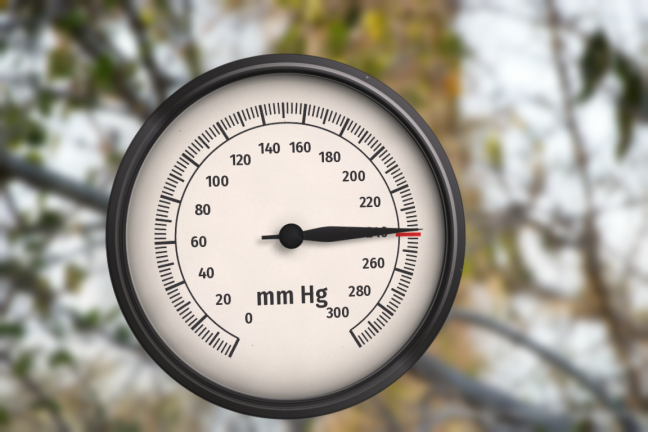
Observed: 240 mmHg
